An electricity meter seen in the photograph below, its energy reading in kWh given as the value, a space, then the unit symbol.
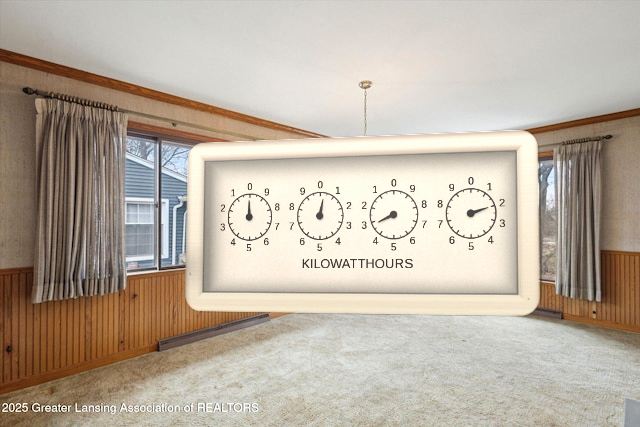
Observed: 32 kWh
